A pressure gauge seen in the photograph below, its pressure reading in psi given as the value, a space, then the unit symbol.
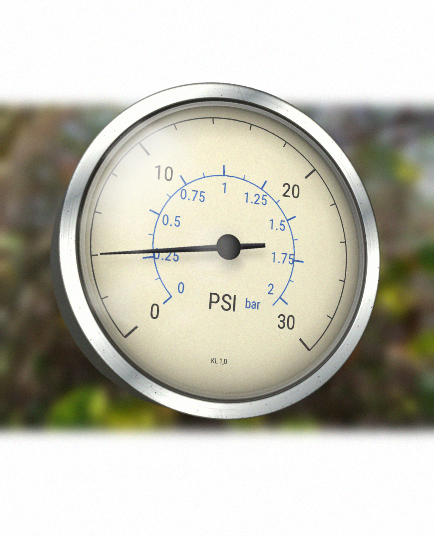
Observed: 4 psi
